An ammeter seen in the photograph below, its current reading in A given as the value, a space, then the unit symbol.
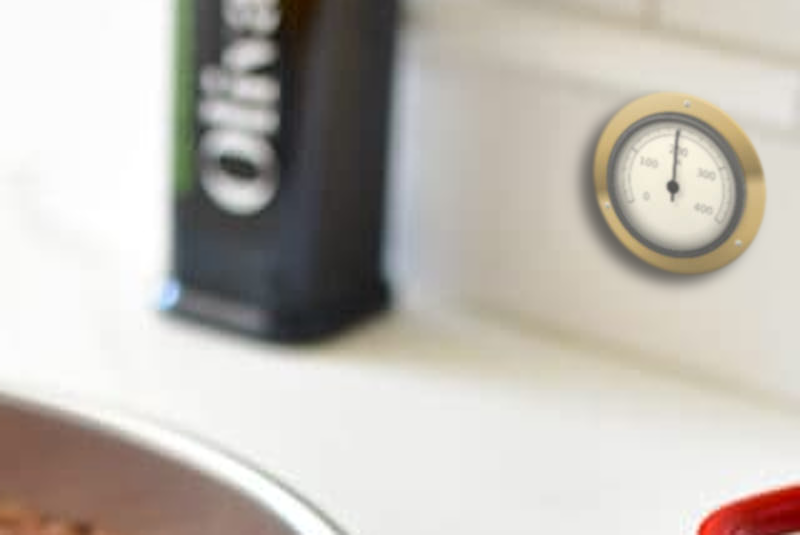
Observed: 200 A
